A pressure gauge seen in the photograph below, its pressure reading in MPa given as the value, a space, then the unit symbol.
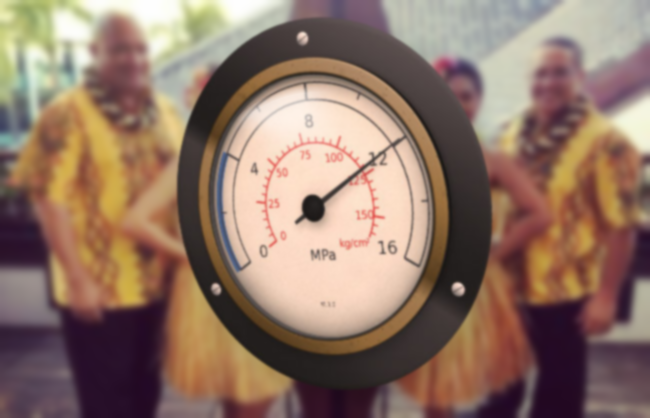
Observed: 12 MPa
